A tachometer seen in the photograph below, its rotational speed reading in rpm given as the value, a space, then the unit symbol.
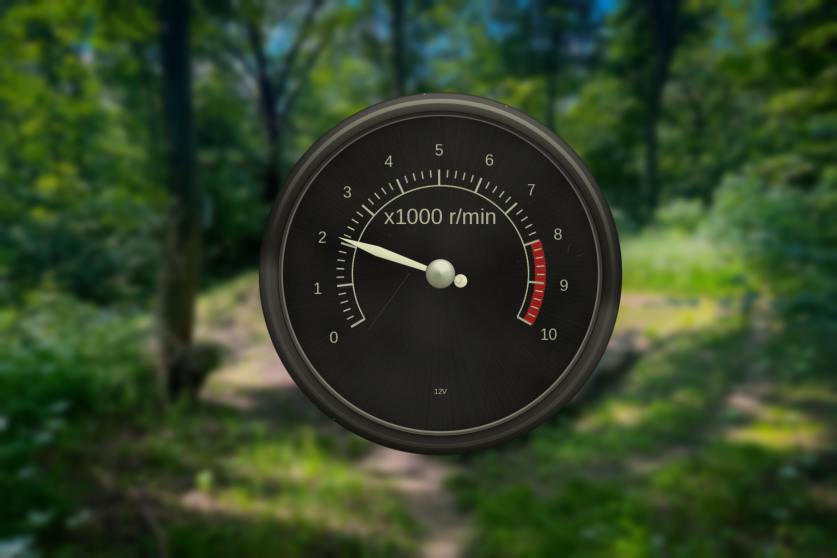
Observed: 2100 rpm
